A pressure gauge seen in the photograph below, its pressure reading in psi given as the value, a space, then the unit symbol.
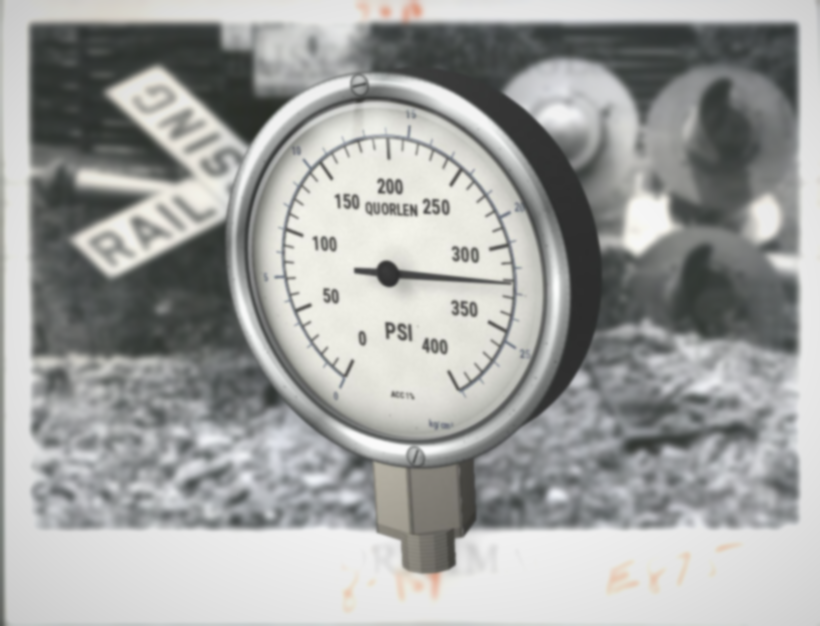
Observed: 320 psi
